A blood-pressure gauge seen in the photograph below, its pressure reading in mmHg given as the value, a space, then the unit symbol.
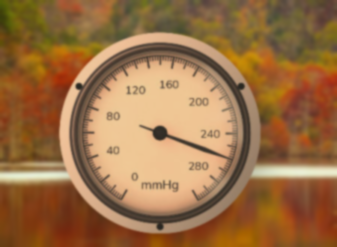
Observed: 260 mmHg
